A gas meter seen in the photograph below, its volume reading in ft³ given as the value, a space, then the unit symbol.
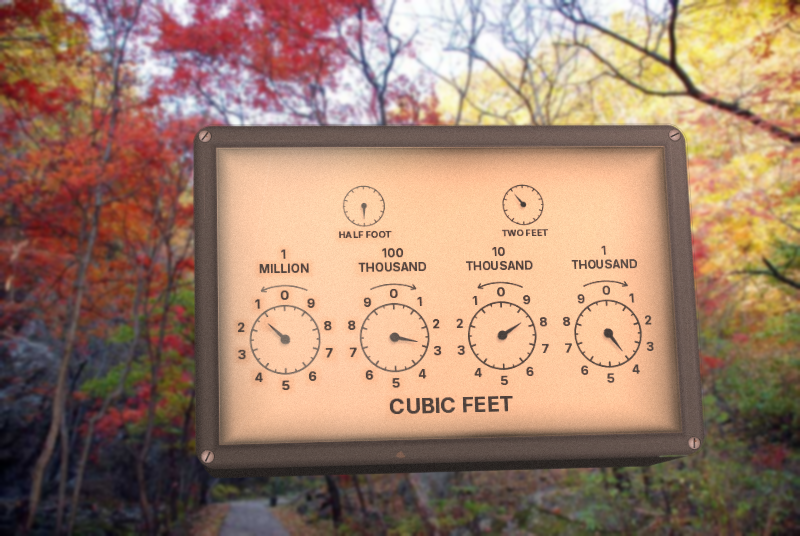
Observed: 128400 ft³
